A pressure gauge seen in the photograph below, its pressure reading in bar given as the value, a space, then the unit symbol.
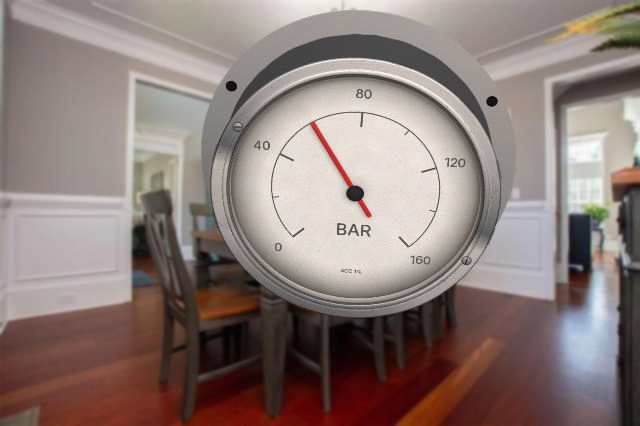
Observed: 60 bar
